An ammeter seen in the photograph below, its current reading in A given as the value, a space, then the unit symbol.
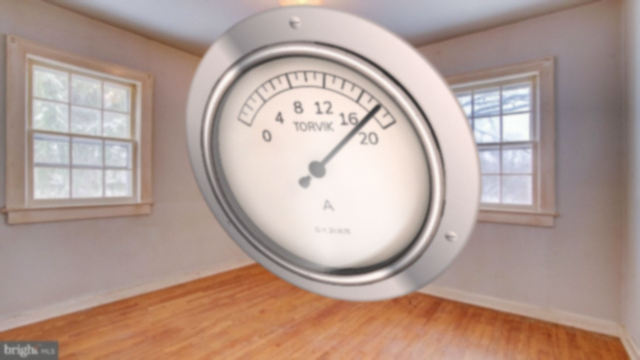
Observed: 18 A
